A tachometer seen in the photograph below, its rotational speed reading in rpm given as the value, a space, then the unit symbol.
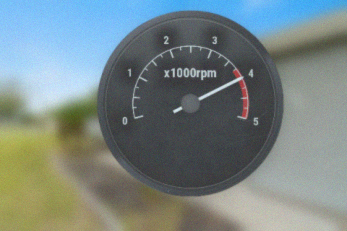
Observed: 4000 rpm
